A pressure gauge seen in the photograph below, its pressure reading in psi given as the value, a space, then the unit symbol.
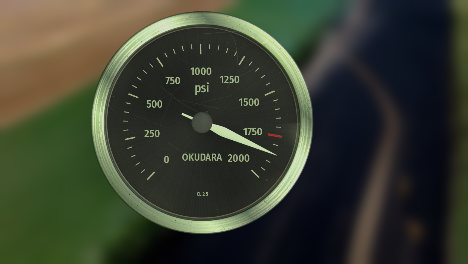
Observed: 1850 psi
